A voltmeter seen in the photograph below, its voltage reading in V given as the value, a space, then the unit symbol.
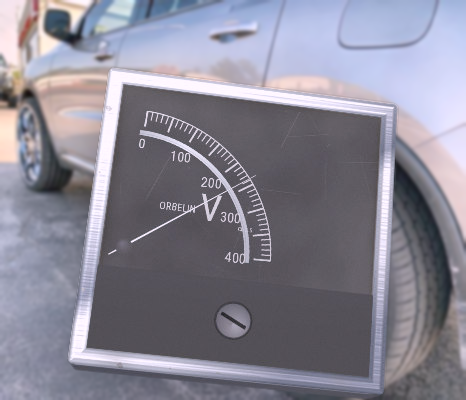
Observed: 240 V
